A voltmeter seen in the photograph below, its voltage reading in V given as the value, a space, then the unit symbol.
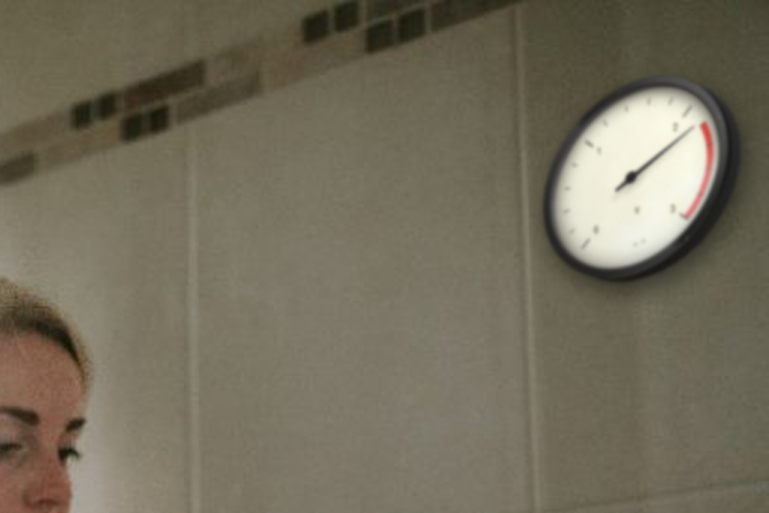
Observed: 2.2 V
